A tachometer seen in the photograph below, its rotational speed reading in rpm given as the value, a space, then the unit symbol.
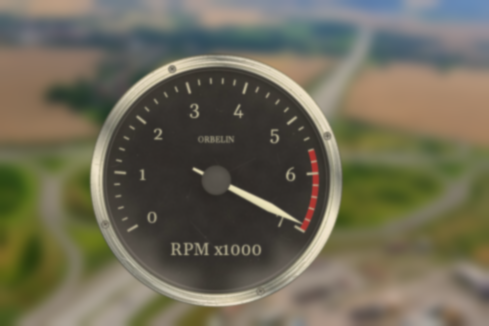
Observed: 6900 rpm
